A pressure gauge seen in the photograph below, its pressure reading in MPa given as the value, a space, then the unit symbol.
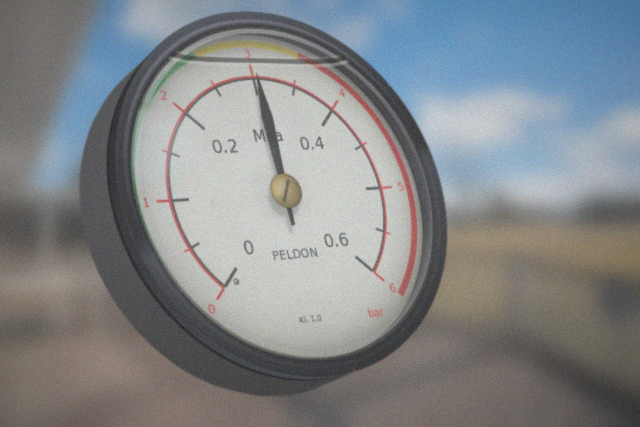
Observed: 0.3 MPa
